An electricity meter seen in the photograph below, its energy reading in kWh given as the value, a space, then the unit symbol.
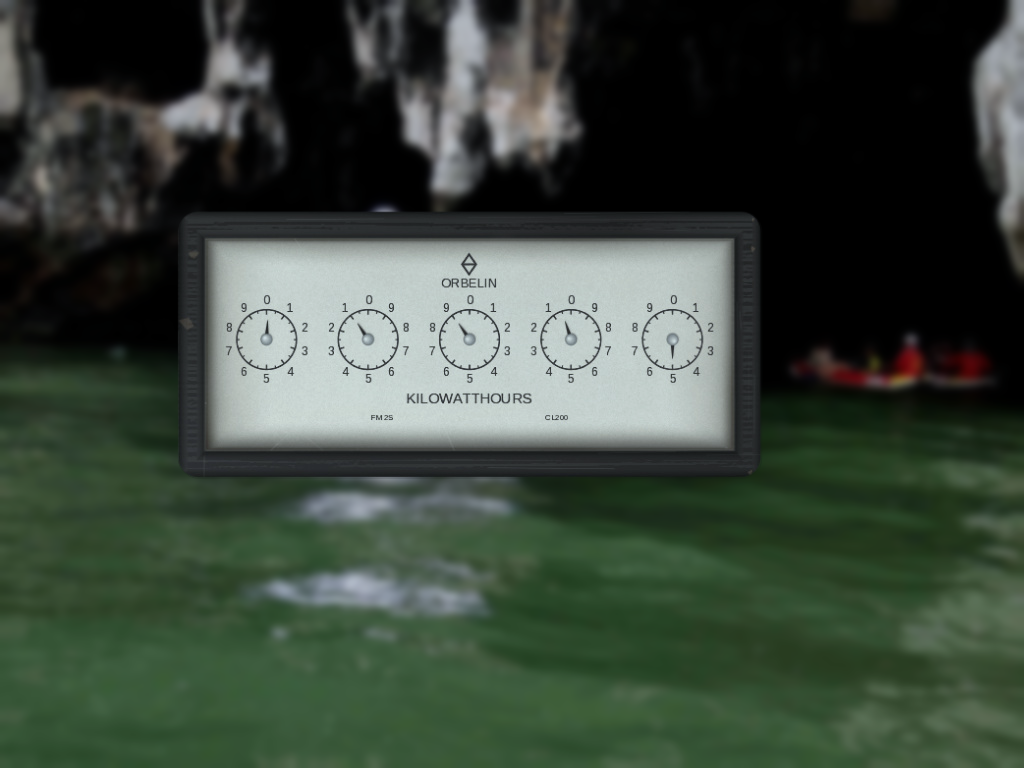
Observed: 905 kWh
